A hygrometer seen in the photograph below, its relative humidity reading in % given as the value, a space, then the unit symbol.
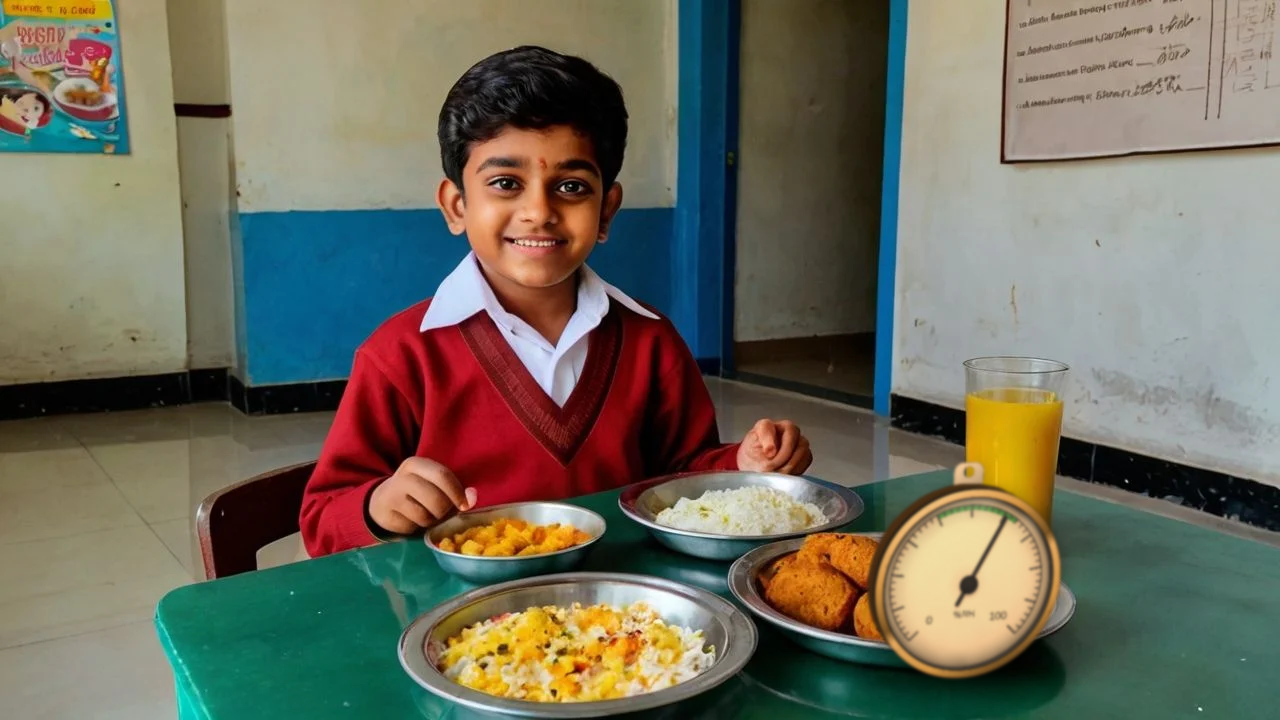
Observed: 60 %
